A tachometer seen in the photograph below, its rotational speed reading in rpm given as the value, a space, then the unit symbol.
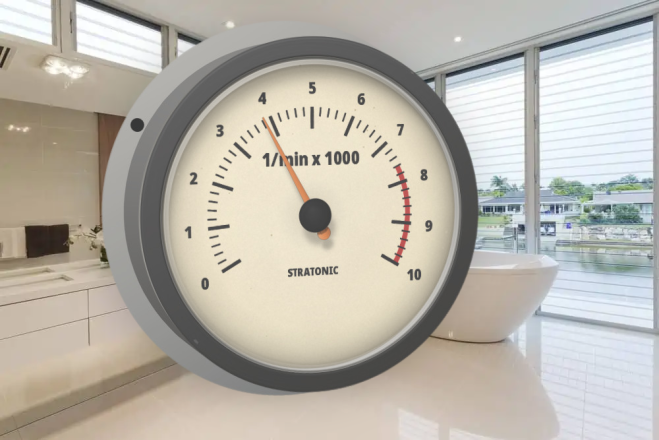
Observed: 3800 rpm
